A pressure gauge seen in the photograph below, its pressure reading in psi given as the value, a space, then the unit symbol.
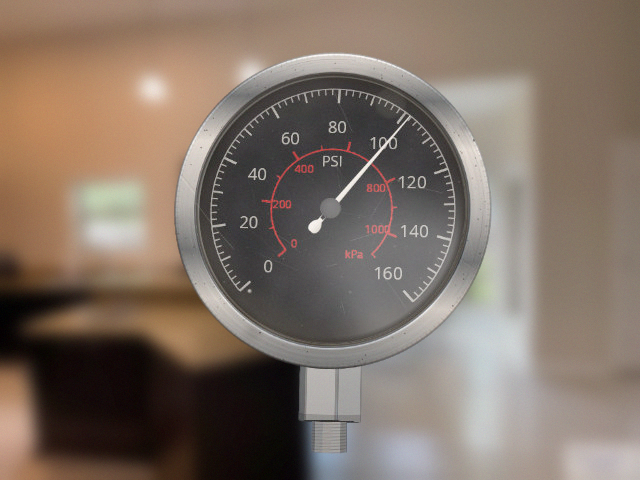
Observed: 102 psi
